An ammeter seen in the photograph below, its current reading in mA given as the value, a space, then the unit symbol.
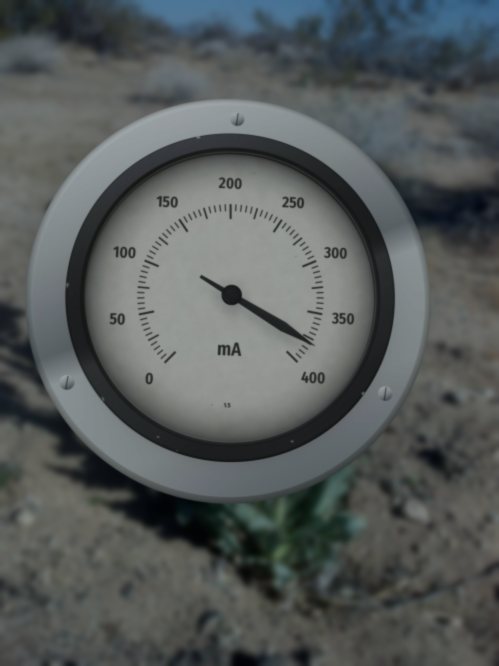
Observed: 380 mA
